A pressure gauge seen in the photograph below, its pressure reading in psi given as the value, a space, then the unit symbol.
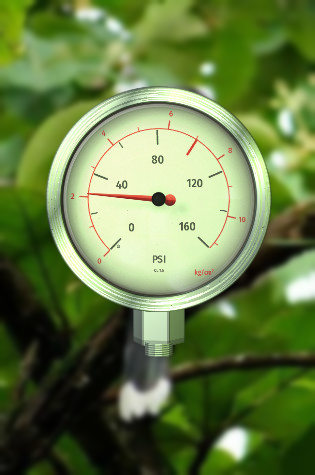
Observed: 30 psi
